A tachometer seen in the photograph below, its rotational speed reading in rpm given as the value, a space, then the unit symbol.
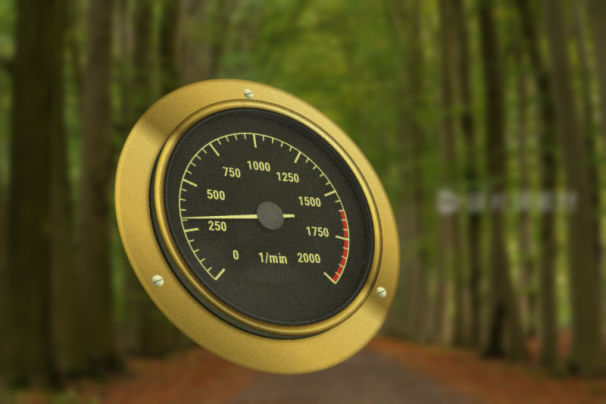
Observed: 300 rpm
